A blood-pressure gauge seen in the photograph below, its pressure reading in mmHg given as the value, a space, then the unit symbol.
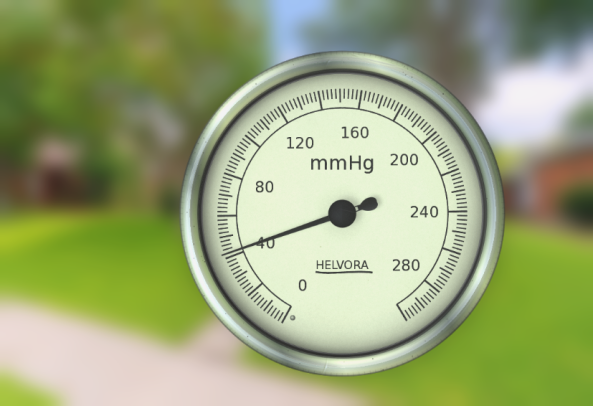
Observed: 42 mmHg
